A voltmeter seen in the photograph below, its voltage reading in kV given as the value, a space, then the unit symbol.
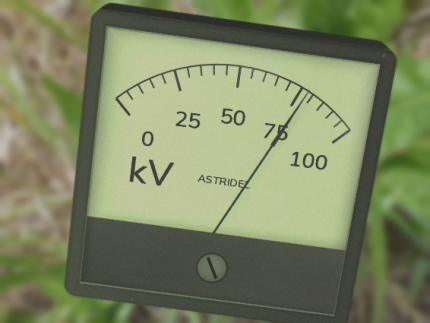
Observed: 77.5 kV
